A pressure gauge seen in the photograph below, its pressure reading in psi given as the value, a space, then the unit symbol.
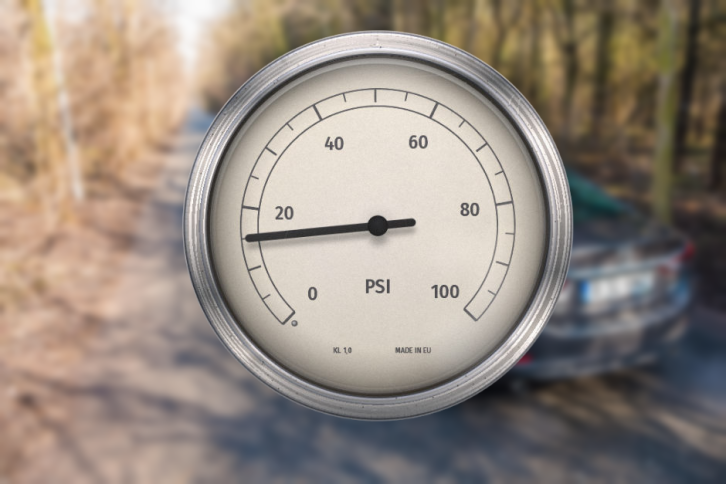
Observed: 15 psi
